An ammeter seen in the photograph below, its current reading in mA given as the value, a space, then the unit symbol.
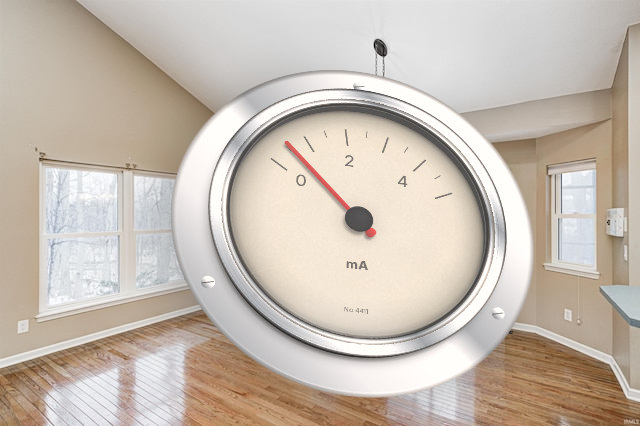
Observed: 0.5 mA
